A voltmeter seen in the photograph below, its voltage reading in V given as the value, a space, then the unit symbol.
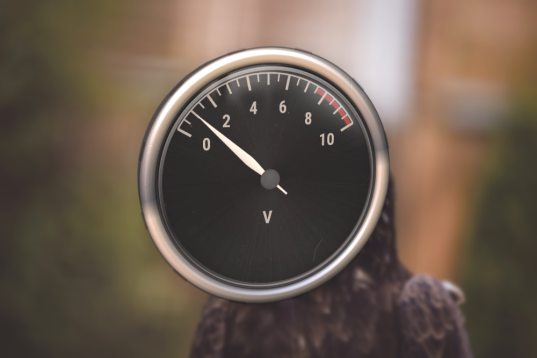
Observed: 1 V
